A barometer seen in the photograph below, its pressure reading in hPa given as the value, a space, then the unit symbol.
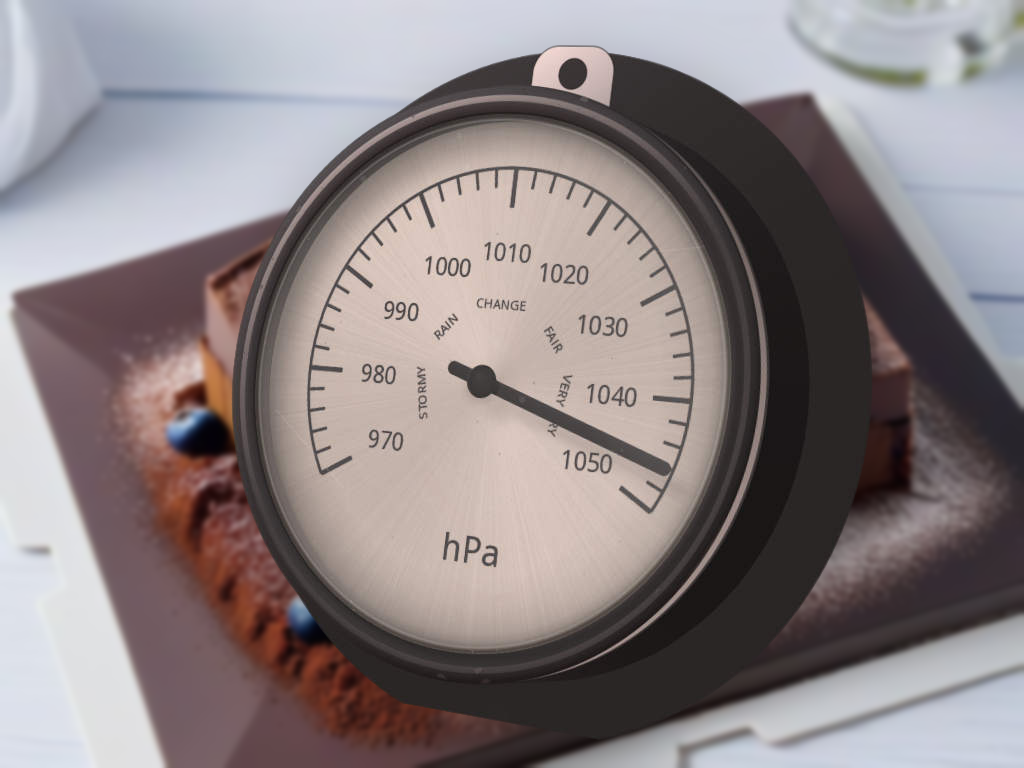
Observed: 1046 hPa
